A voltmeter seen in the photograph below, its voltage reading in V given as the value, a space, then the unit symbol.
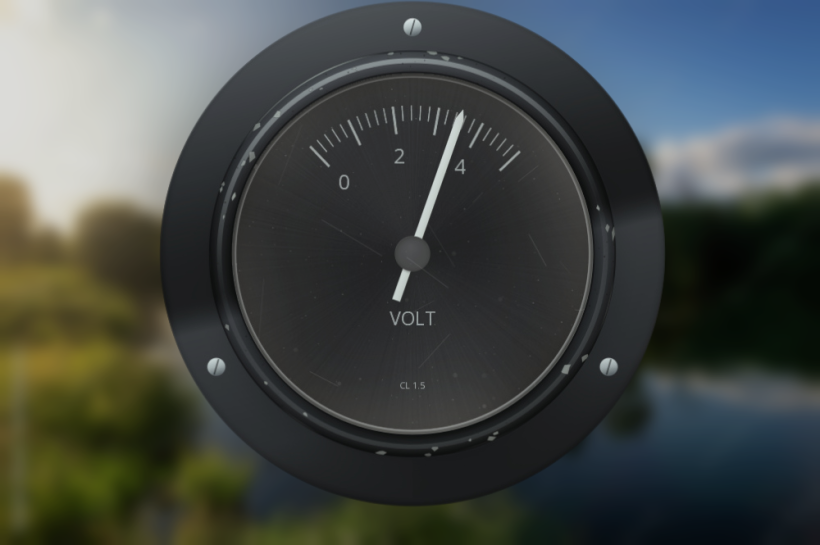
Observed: 3.5 V
